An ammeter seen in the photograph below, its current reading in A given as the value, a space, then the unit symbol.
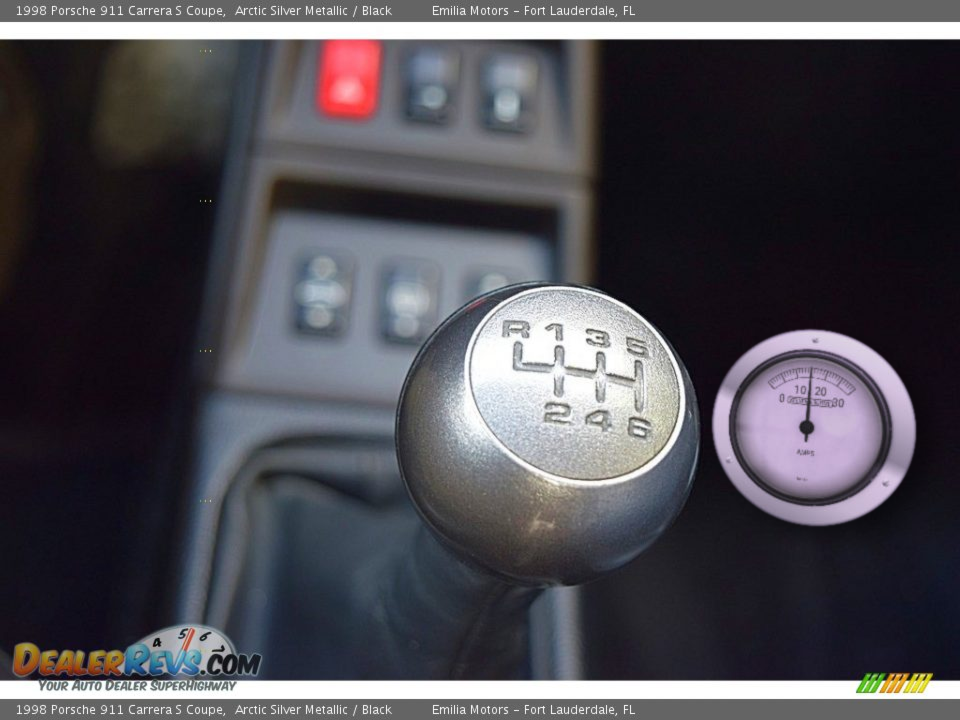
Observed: 15 A
